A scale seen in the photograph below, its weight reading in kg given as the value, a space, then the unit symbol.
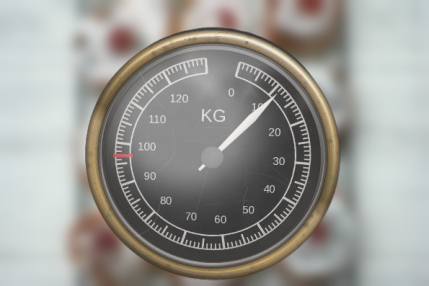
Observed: 11 kg
